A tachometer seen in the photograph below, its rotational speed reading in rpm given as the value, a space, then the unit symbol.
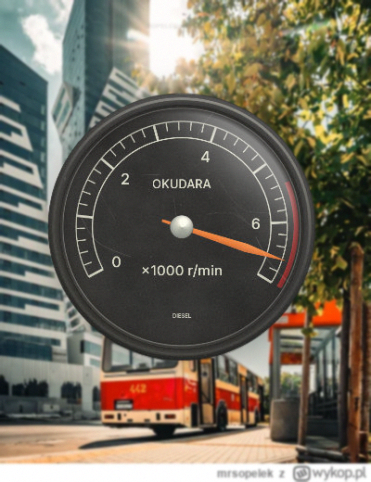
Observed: 6600 rpm
